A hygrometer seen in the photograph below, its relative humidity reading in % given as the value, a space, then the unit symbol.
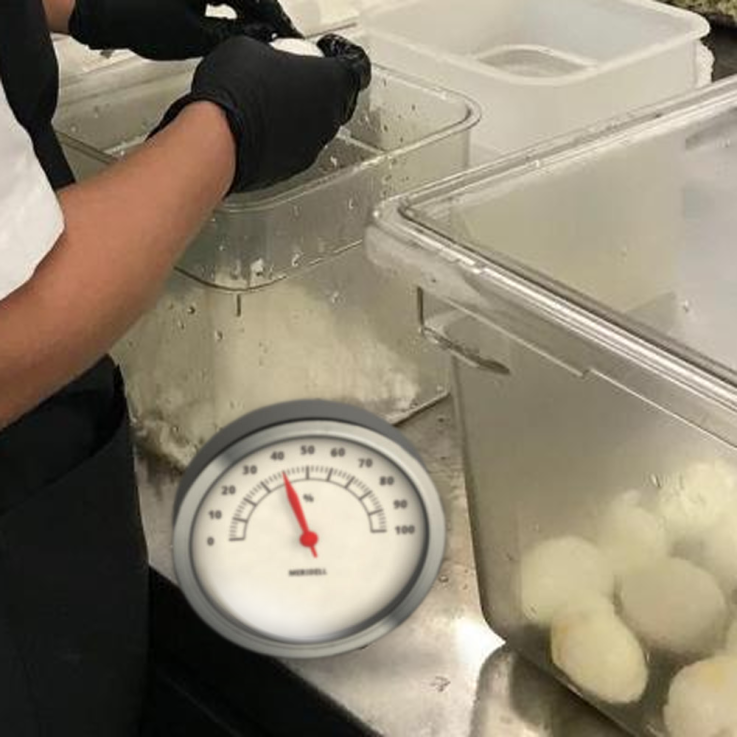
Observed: 40 %
